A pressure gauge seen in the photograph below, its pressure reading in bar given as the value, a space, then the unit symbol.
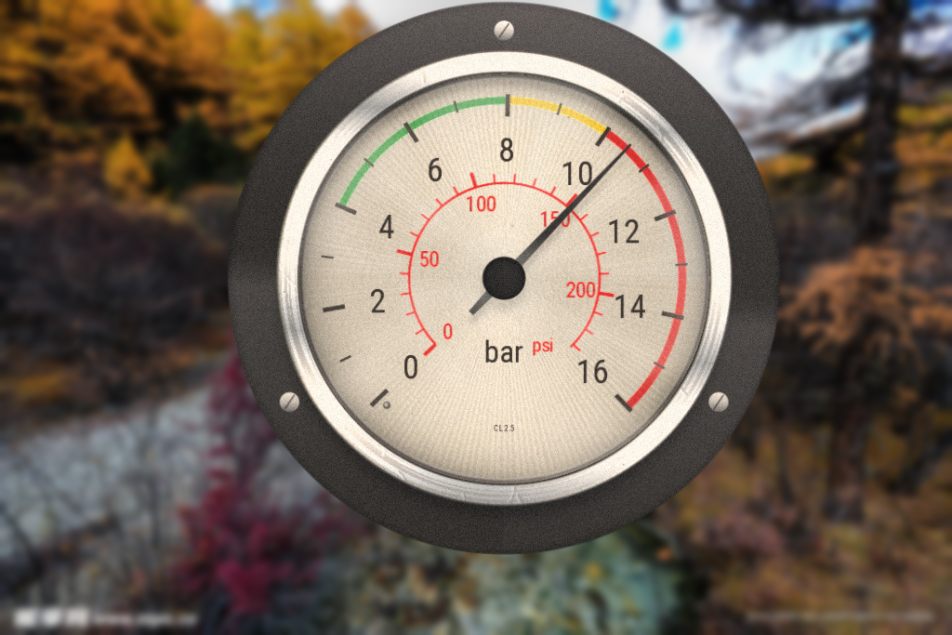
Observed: 10.5 bar
